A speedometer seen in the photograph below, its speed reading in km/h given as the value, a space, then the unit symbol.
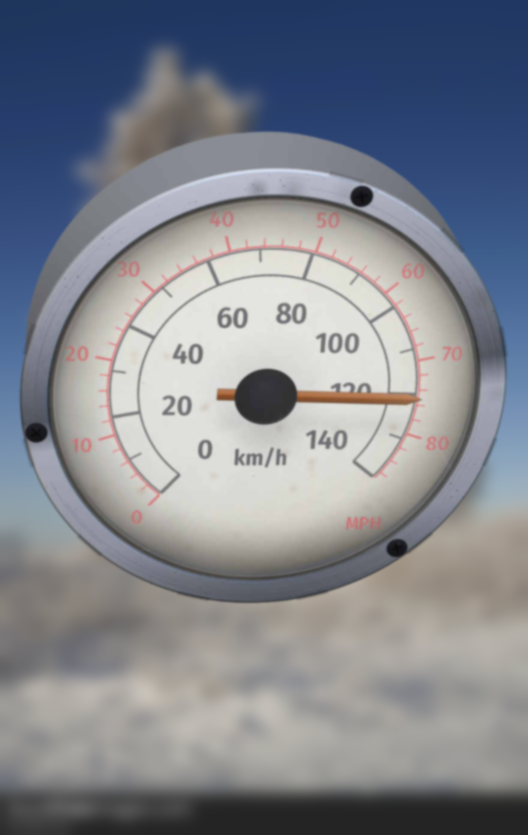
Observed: 120 km/h
